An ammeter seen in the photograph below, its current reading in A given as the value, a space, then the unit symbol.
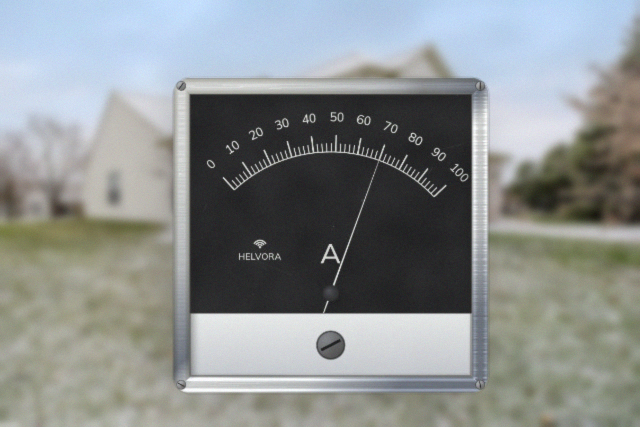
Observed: 70 A
